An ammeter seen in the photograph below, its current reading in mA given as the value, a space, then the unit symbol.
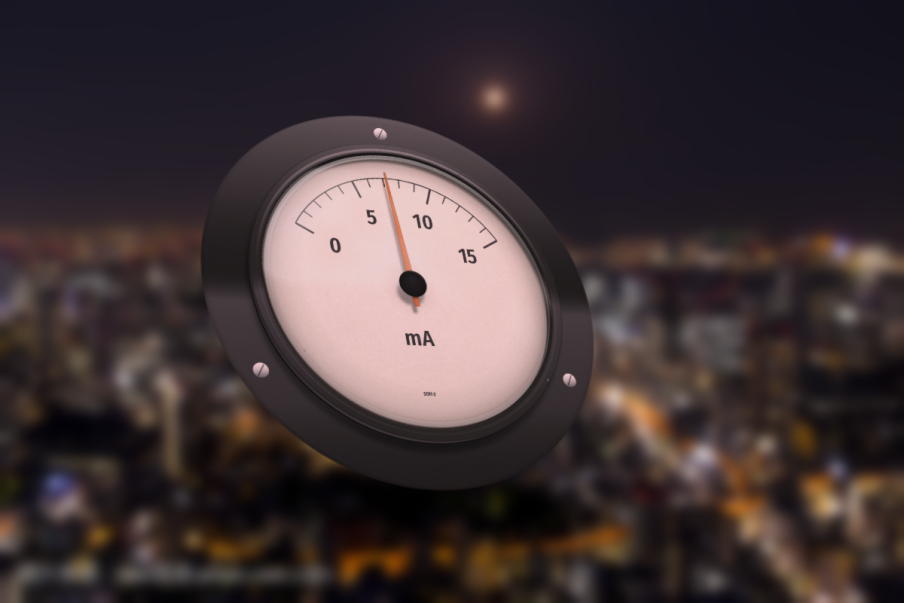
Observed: 7 mA
